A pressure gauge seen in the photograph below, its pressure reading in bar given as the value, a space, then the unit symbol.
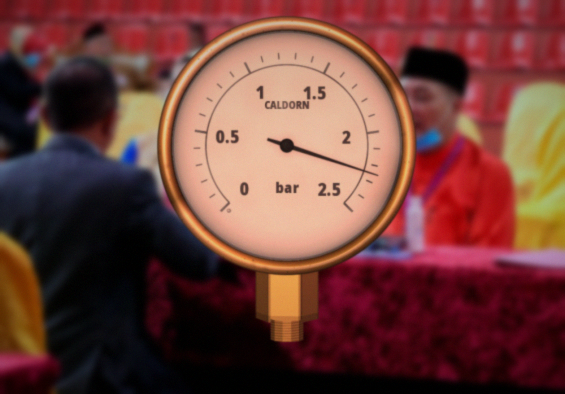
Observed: 2.25 bar
